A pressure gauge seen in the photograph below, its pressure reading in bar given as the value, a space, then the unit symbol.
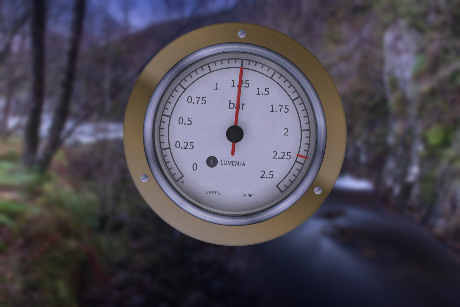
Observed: 1.25 bar
